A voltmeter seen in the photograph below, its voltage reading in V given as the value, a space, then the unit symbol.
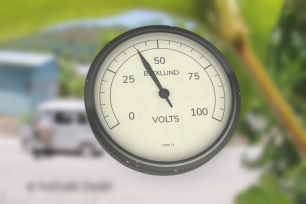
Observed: 40 V
